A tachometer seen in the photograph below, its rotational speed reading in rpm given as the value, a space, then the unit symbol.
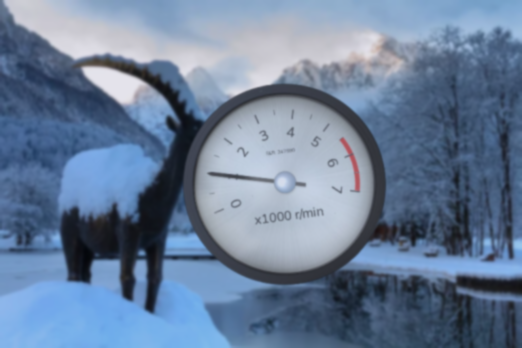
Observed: 1000 rpm
